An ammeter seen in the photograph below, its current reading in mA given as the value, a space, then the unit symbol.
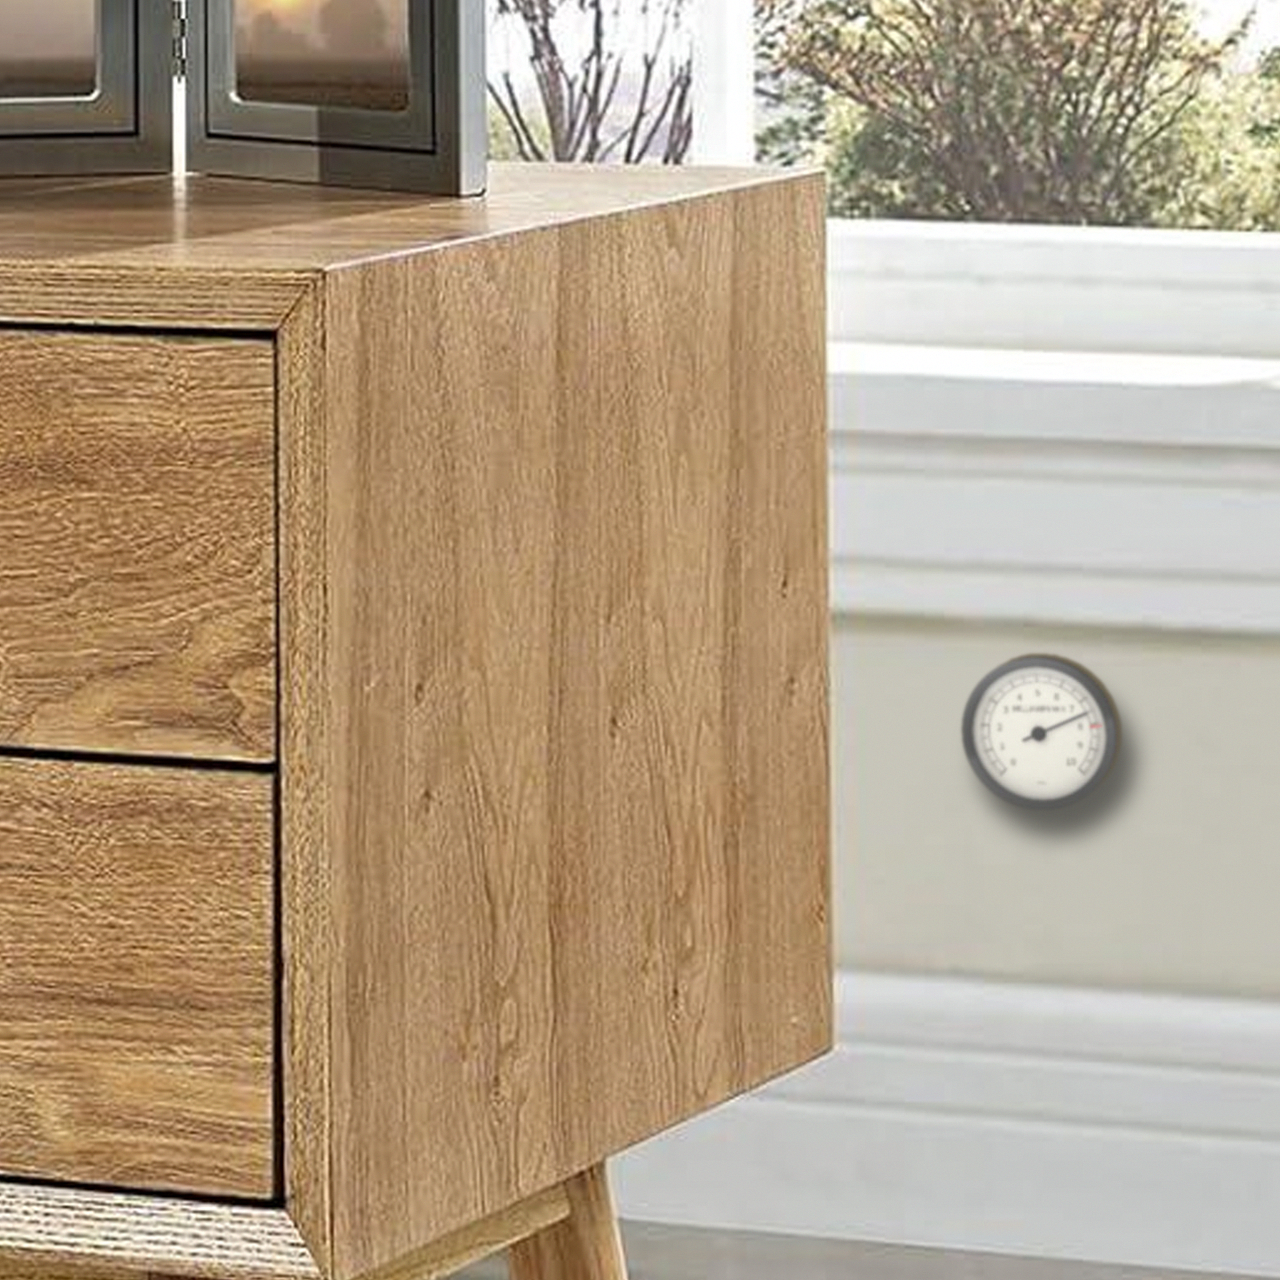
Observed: 7.5 mA
